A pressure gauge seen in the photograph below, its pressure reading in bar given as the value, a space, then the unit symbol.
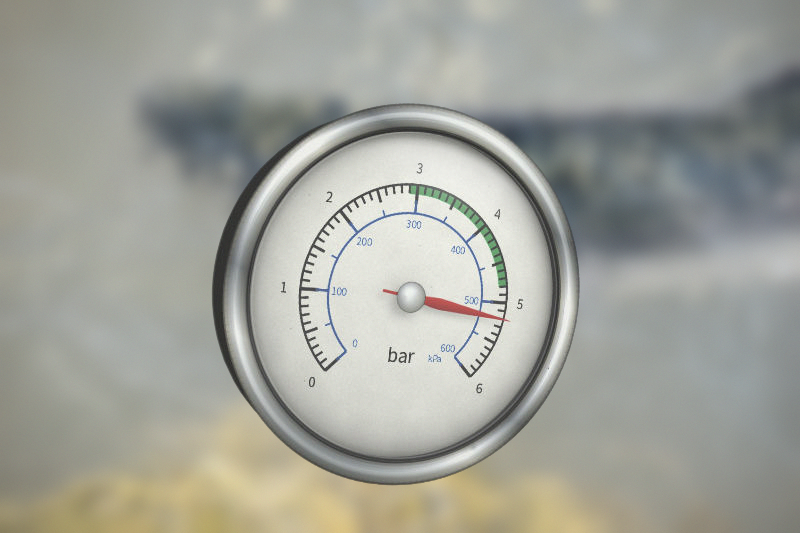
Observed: 5.2 bar
